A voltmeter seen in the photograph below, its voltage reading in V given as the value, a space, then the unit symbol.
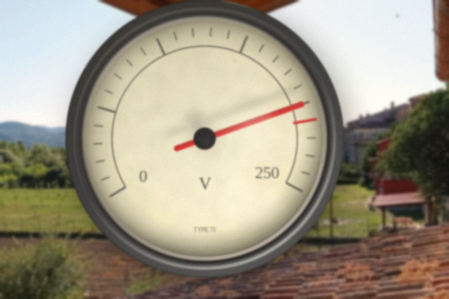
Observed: 200 V
